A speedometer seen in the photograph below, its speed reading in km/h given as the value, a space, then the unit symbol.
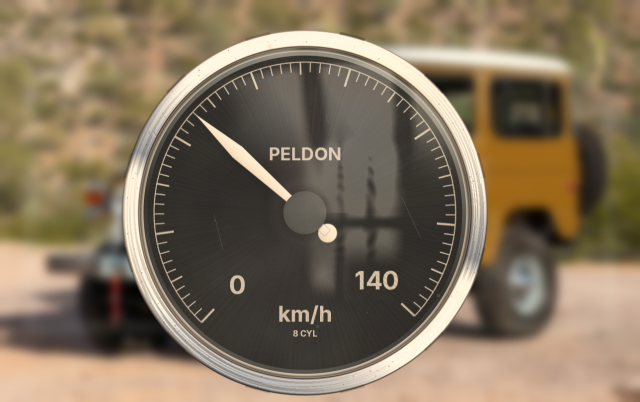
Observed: 46 km/h
